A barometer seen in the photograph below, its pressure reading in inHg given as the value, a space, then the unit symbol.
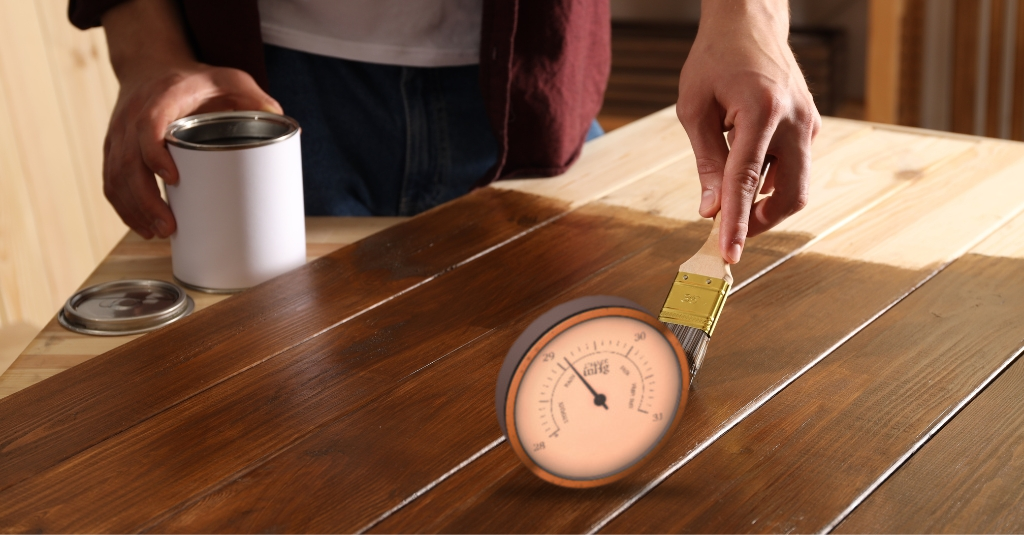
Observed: 29.1 inHg
